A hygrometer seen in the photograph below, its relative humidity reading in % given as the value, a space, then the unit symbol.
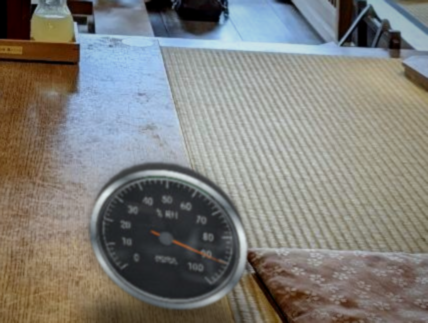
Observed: 90 %
